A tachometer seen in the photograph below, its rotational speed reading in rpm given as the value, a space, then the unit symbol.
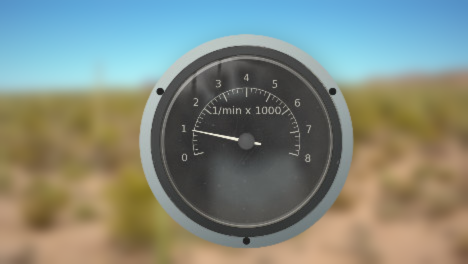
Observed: 1000 rpm
